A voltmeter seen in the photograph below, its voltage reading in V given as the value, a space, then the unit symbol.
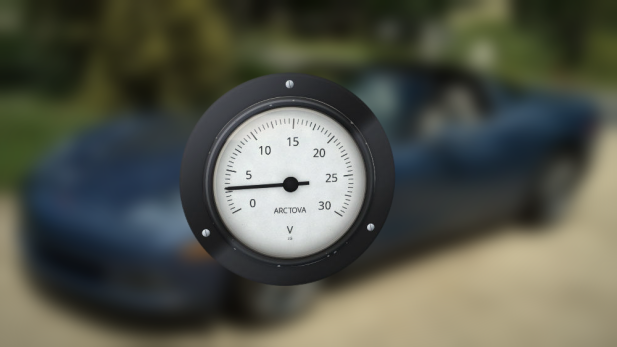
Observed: 3 V
